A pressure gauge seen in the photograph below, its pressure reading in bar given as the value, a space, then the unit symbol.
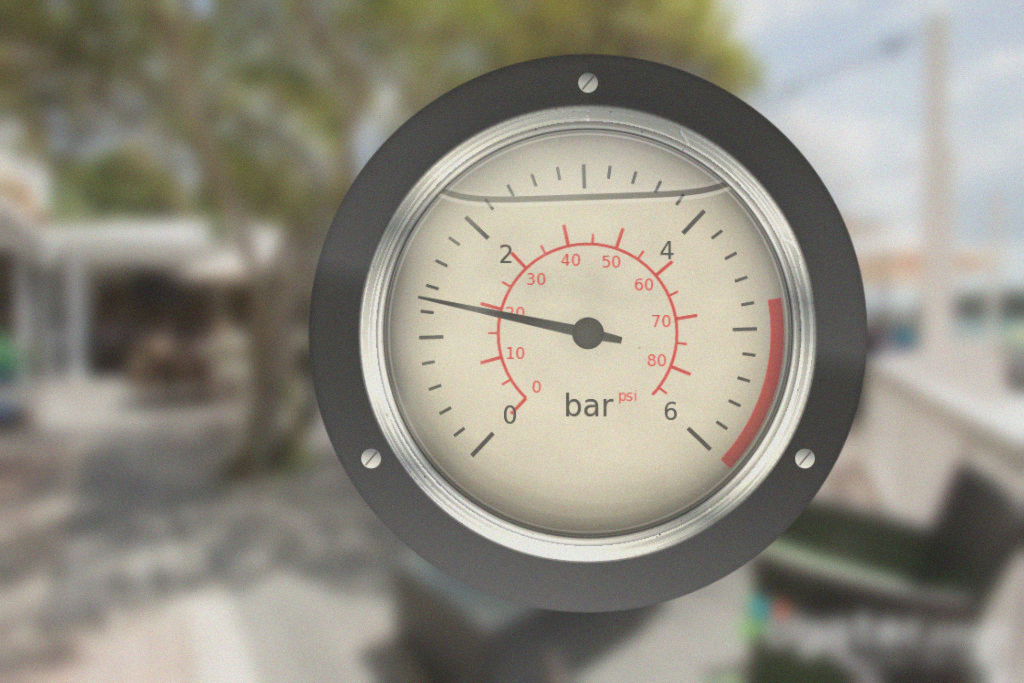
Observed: 1.3 bar
